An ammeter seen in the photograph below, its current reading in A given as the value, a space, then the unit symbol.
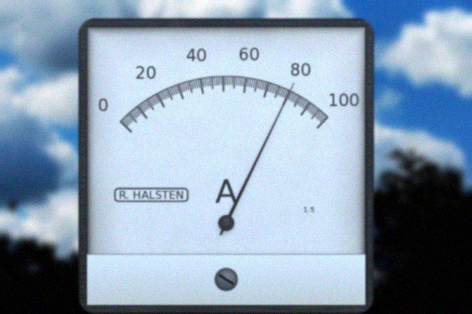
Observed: 80 A
